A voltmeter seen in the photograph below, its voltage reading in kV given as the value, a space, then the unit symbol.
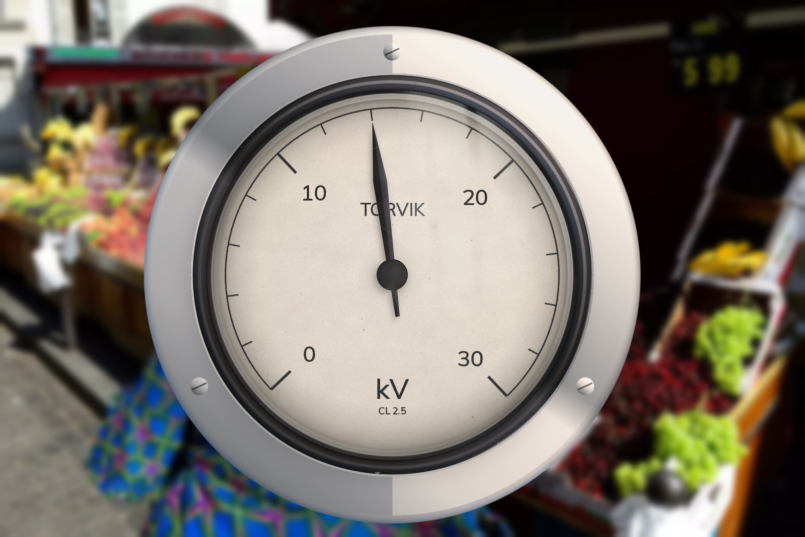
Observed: 14 kV
